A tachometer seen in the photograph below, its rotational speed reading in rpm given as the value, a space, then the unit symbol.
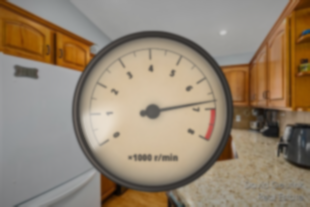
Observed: 6750 rpm
